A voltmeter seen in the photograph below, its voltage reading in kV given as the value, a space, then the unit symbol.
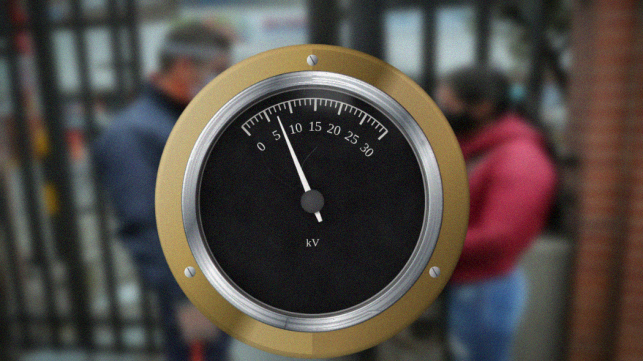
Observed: 7 kV
